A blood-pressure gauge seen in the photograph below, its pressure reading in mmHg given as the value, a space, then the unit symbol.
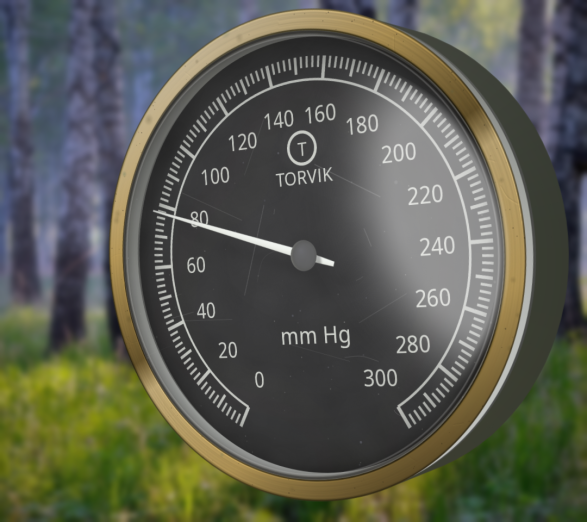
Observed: 78 mmHg
